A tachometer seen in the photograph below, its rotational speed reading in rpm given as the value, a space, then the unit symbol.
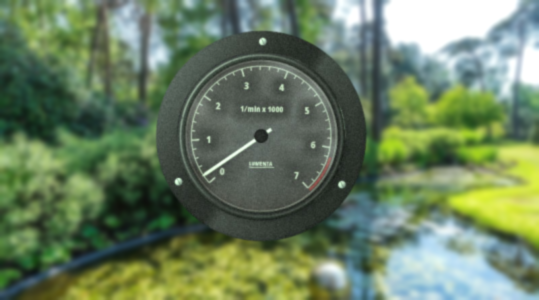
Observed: 200 rpm
